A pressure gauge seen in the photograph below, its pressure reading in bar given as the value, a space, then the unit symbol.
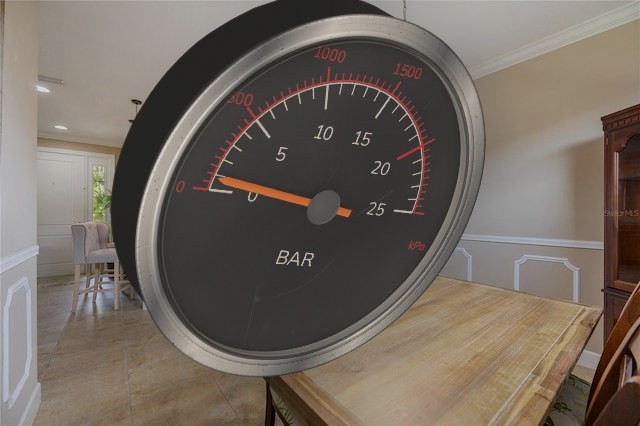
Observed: 1 bar
